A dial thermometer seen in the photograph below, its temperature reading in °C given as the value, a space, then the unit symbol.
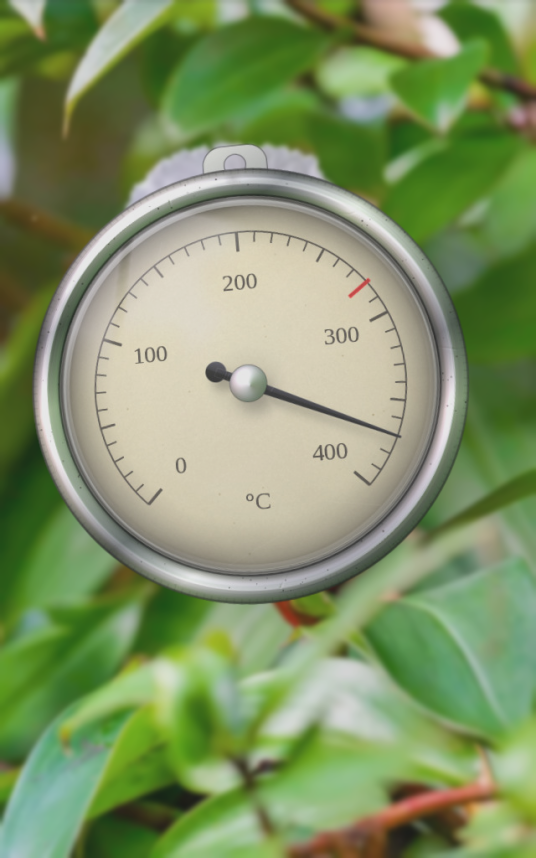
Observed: 370 °C
